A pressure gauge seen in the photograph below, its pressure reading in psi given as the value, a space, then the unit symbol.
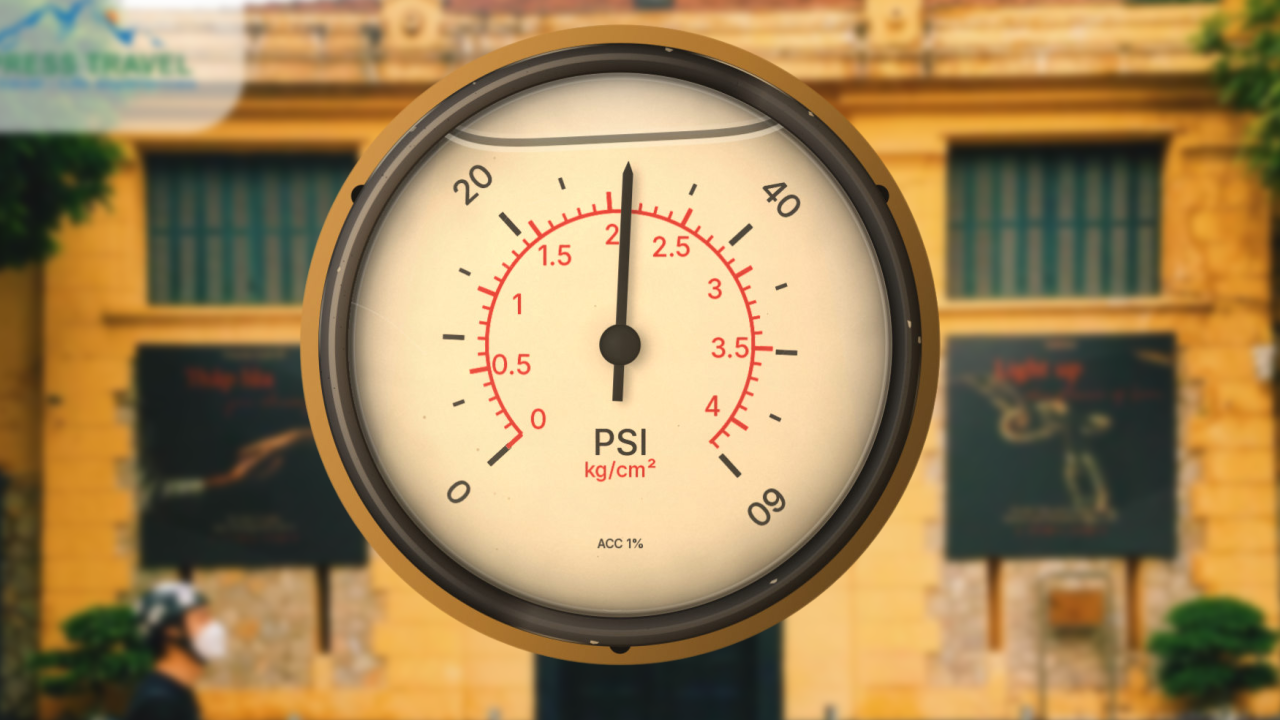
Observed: 30 psi
